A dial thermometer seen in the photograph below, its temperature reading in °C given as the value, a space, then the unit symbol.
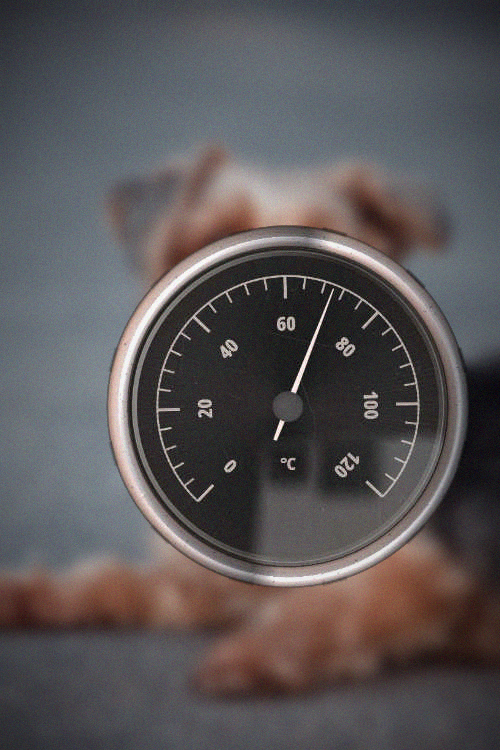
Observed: 70 °C
